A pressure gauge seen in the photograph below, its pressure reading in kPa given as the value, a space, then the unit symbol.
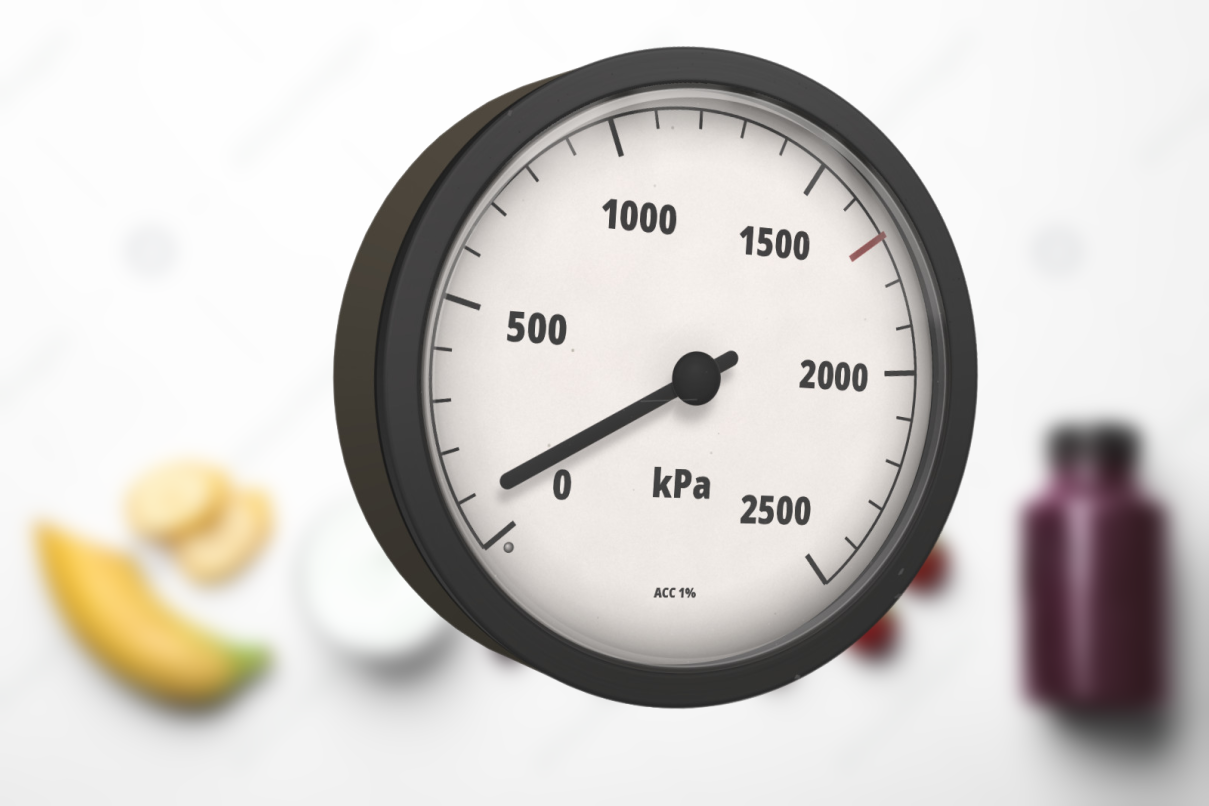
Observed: 100 kPa
